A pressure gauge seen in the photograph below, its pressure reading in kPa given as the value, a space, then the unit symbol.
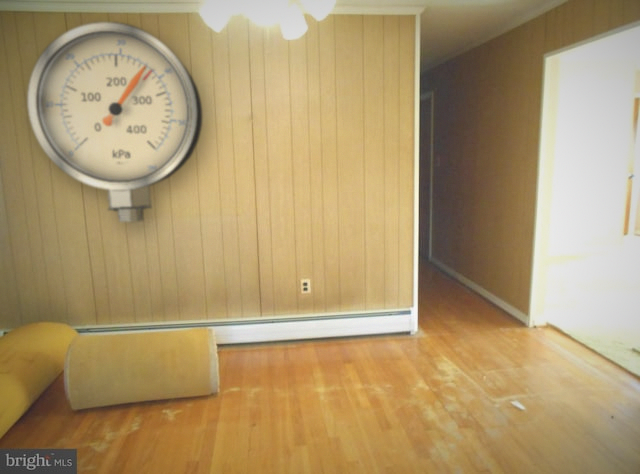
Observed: 250 kPa
